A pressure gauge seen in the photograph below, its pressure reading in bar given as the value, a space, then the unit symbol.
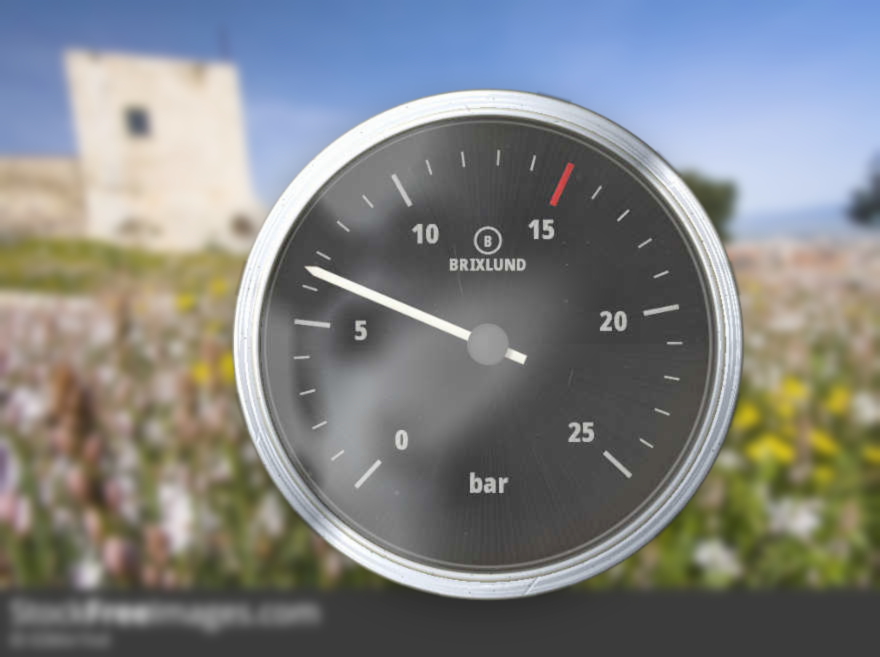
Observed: 6.5 bar
